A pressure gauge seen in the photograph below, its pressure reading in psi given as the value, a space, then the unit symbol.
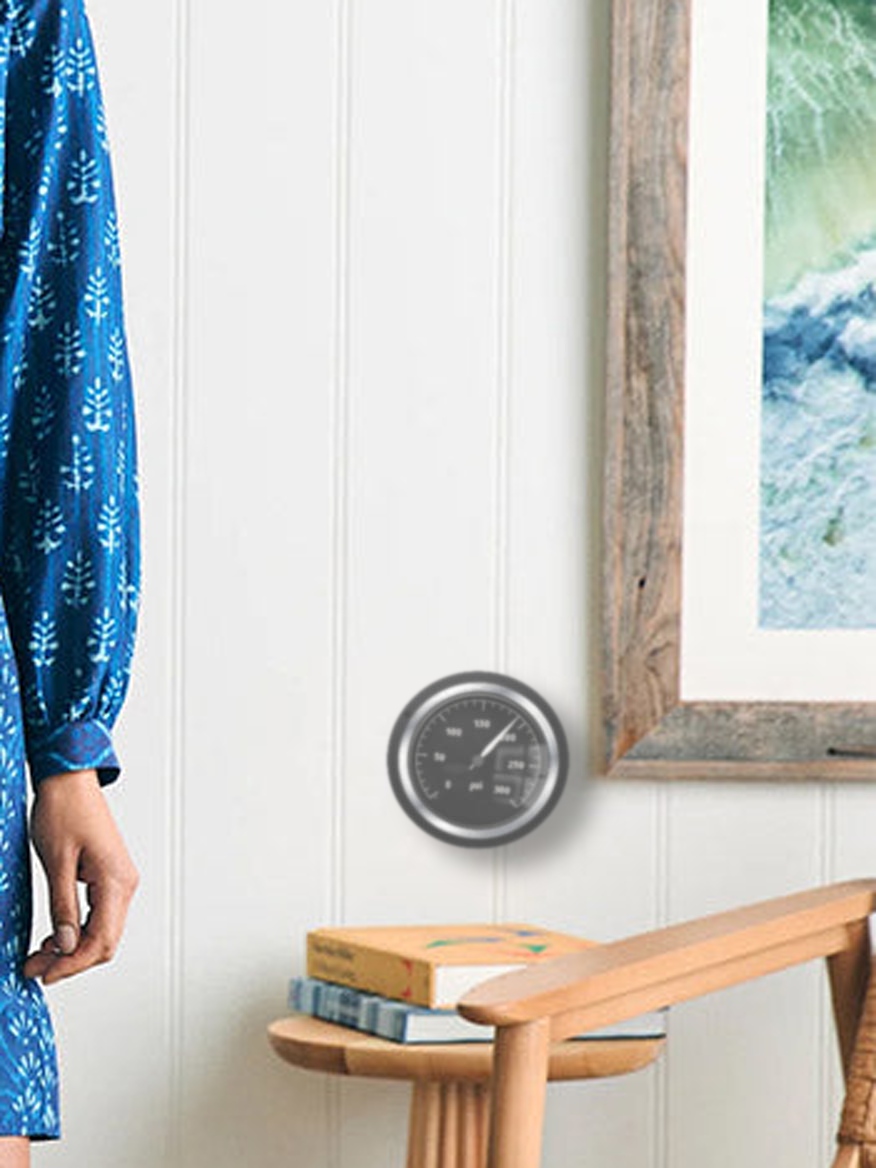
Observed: 190 psi
